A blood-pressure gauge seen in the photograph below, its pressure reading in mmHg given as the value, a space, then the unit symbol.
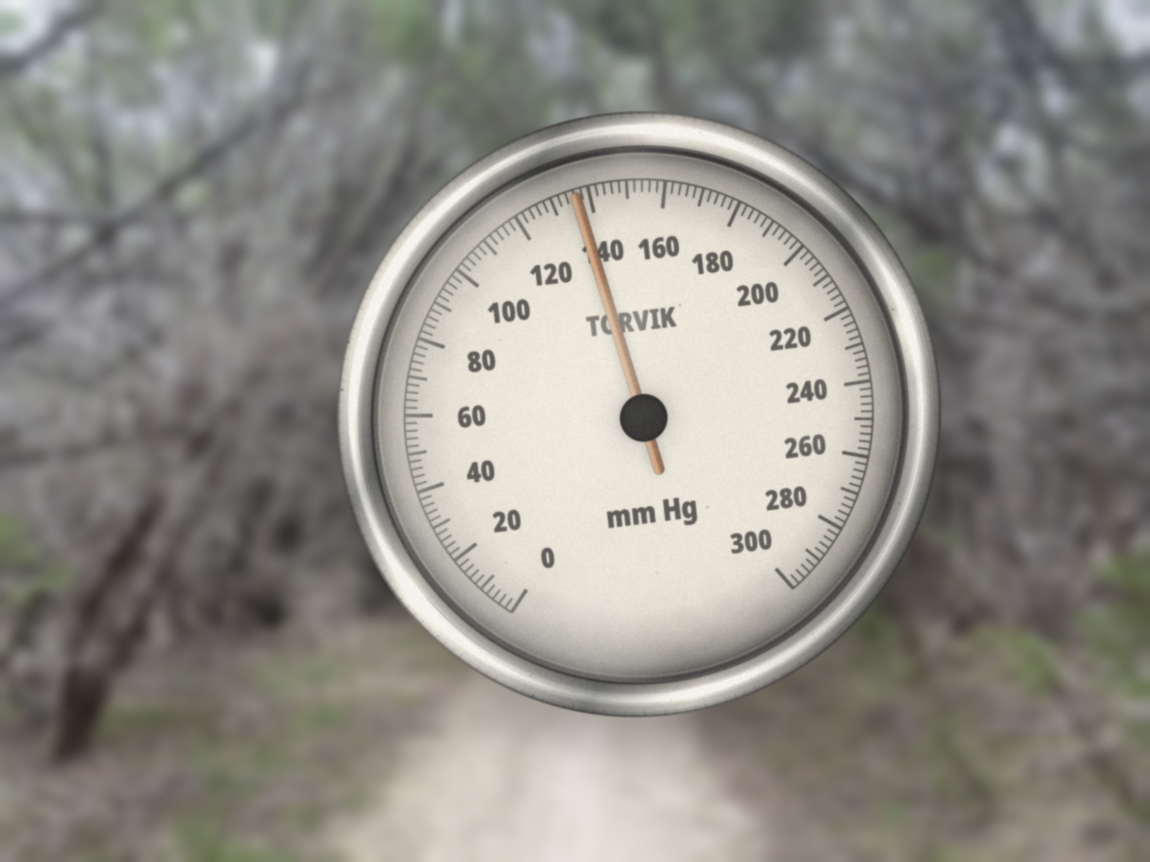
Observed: 136 mmHg
